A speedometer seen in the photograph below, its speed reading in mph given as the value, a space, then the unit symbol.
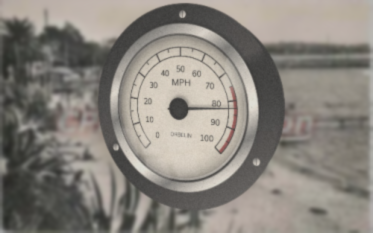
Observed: 82.5 mph
